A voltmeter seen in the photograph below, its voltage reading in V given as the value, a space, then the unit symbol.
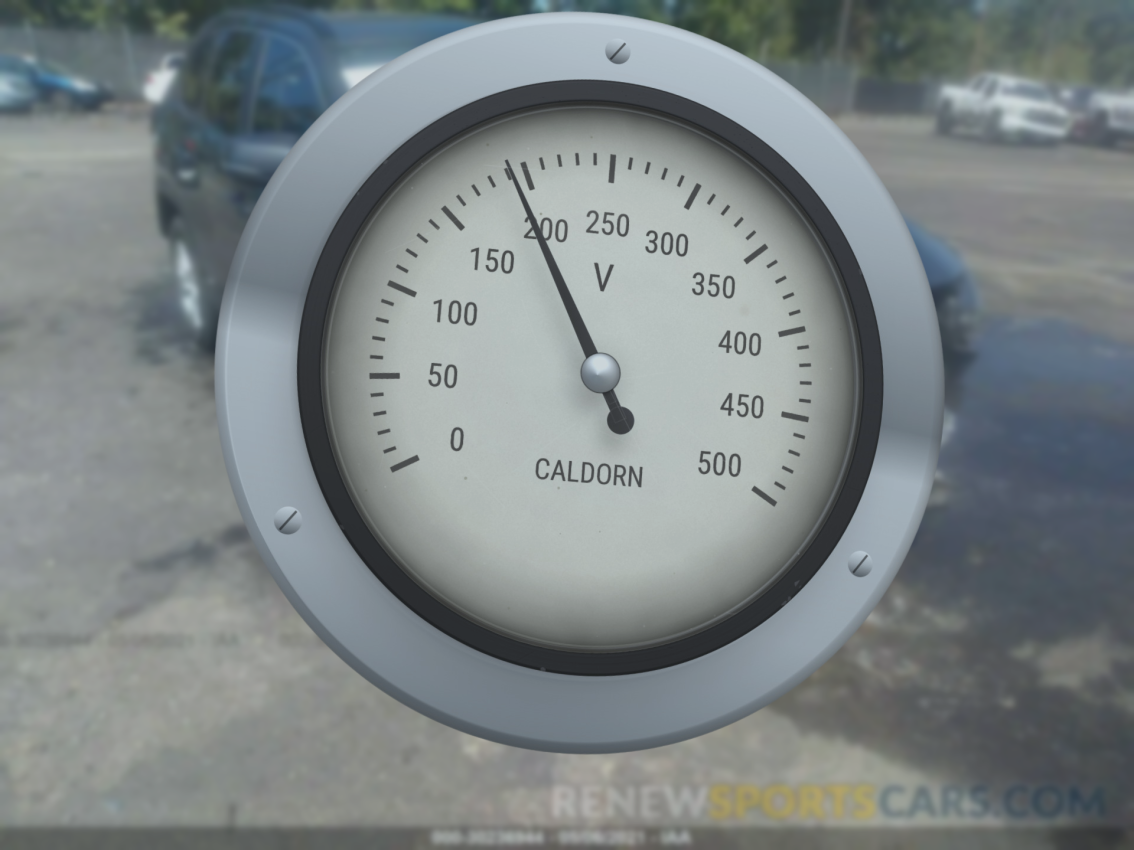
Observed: 190 V
